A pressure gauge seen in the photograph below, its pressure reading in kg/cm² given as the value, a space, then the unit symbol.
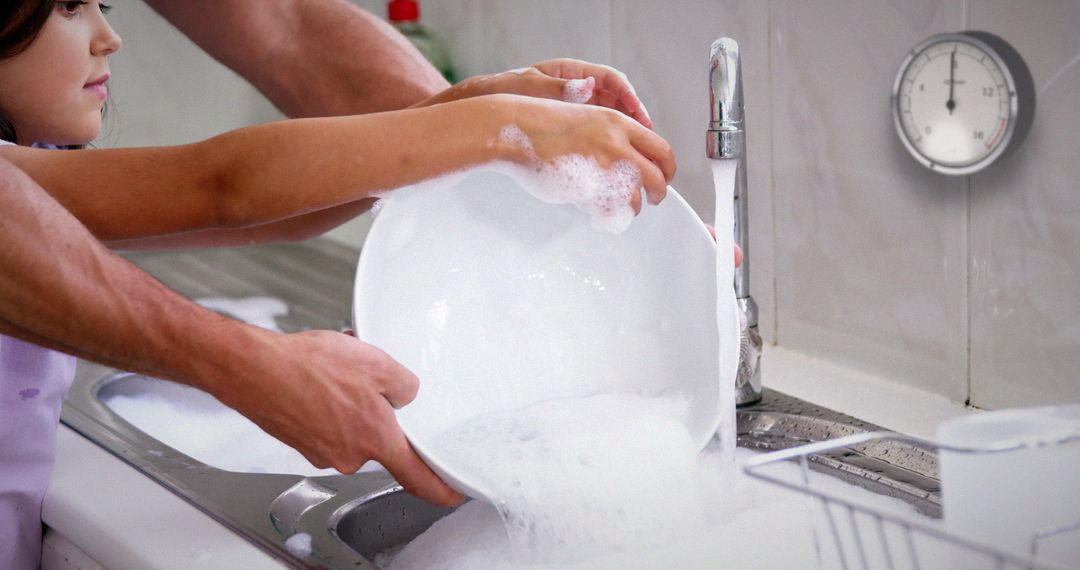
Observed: 8 kg/cm²
